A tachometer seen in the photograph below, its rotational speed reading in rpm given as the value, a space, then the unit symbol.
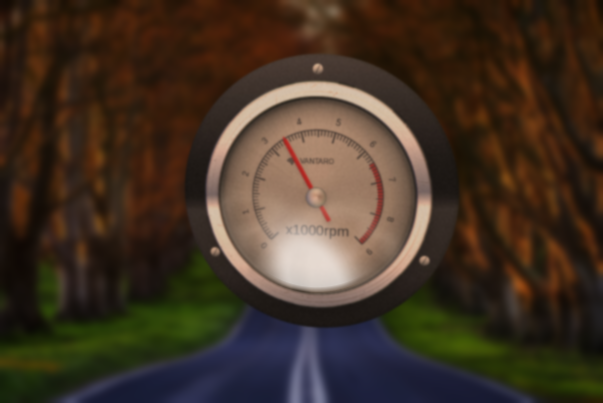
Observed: 3500 rpm
